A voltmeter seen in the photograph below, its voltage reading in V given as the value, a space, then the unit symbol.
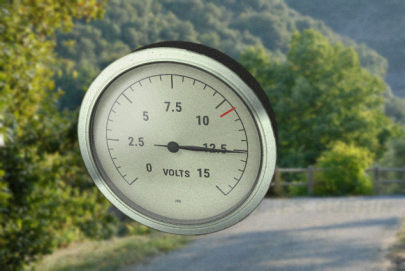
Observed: 12.5 V
